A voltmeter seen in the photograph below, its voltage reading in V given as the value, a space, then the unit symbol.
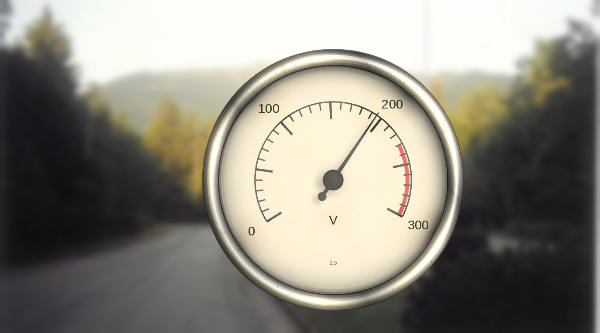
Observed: 195 V
